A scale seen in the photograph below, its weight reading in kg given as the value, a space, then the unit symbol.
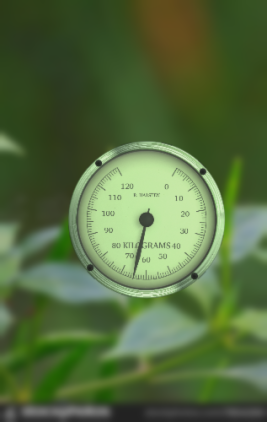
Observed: 65 kg
